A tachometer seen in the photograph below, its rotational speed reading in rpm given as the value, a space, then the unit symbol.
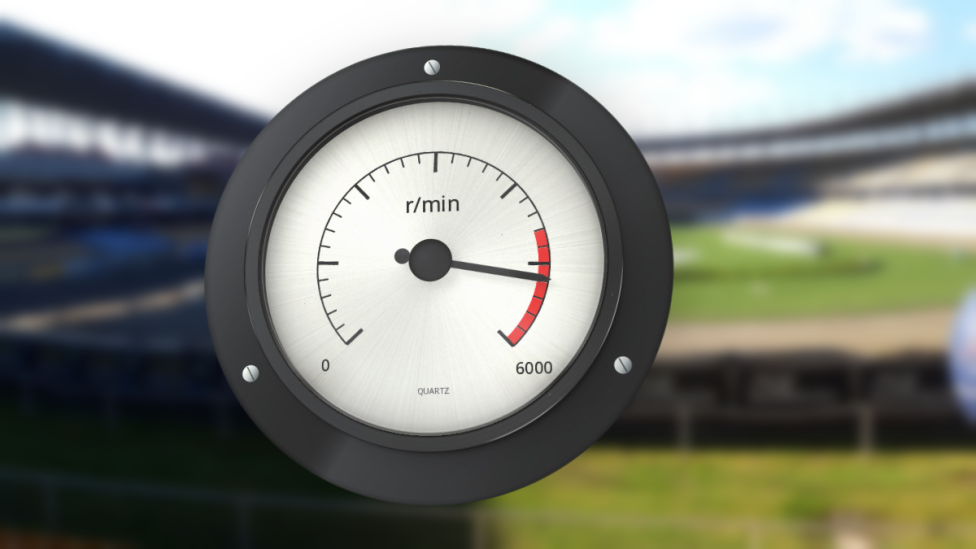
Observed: 5200 rpm
